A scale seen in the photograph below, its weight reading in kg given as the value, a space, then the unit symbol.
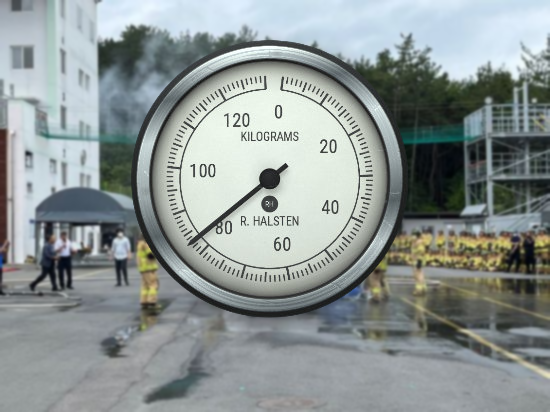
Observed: 83 kg
